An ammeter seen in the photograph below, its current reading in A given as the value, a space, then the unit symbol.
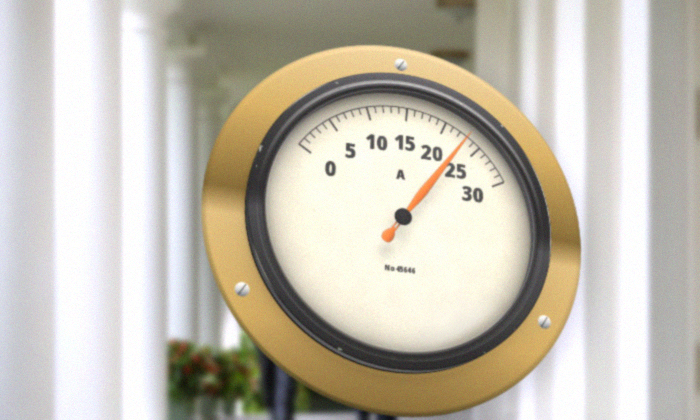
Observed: 23 A
